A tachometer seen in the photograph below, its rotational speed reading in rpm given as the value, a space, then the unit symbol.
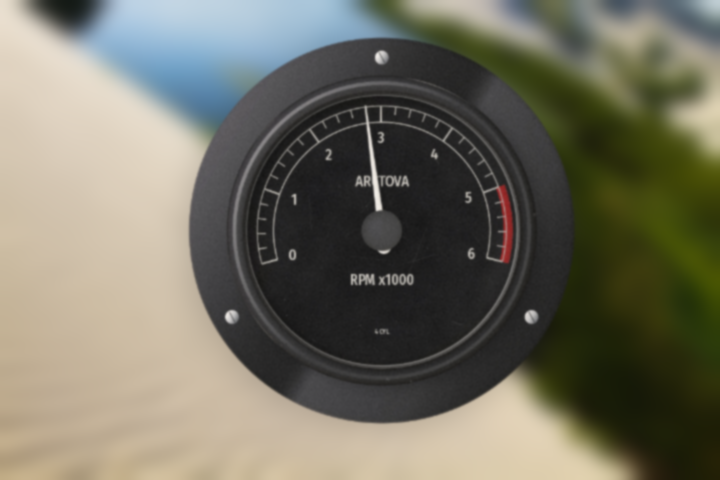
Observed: 2800 rpm
